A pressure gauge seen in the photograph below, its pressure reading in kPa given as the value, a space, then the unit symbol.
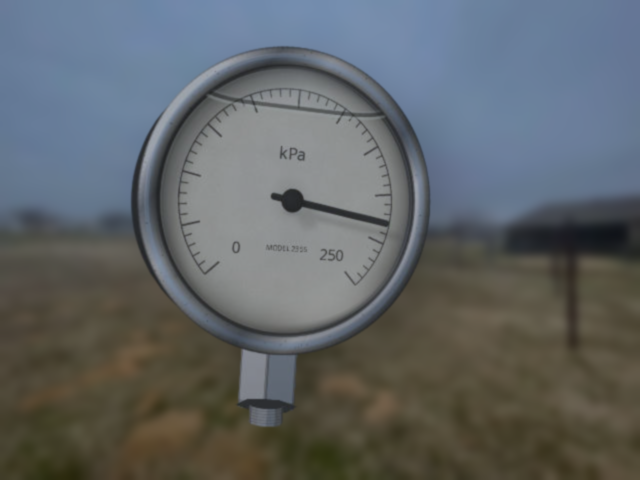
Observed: 215 kPa
